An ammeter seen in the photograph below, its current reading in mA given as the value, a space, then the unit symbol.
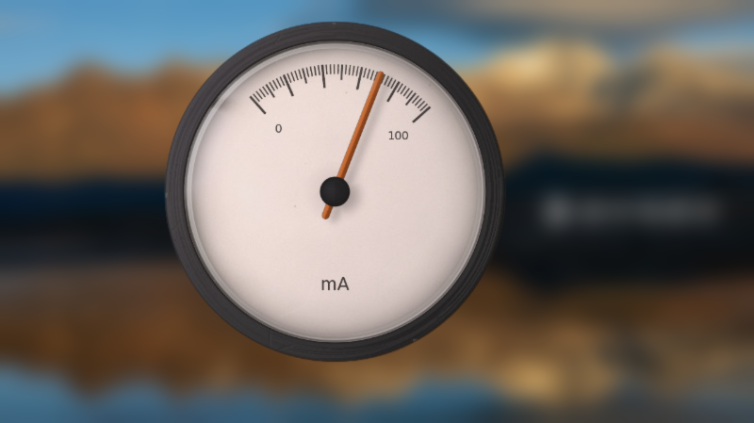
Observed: 70 mA
